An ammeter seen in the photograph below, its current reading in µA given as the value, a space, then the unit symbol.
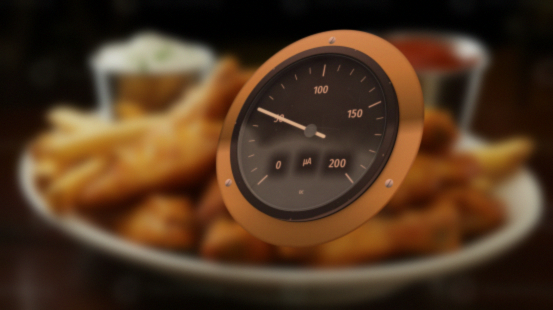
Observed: 50 µA
